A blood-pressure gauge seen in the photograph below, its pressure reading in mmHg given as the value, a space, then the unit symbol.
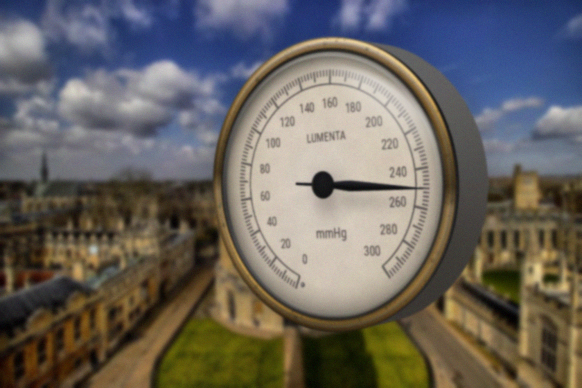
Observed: 250 mmHg
